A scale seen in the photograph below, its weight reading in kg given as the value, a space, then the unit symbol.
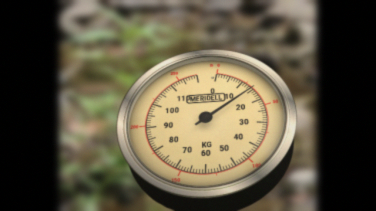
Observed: 15 kg
